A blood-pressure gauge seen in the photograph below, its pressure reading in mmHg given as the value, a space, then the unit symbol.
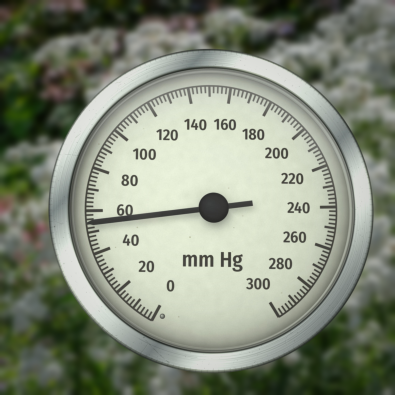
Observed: 54 mmHg
